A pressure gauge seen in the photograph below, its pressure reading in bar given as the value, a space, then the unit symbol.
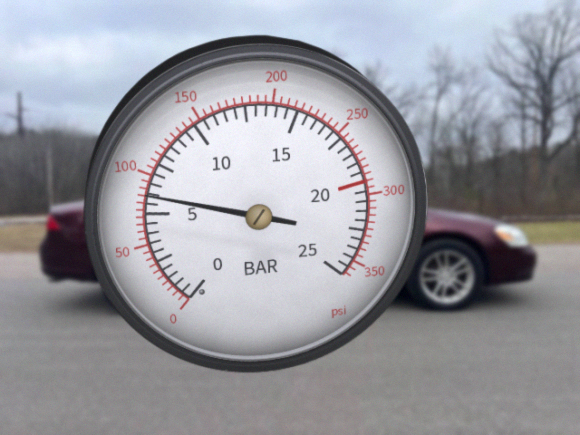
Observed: 6 bar
